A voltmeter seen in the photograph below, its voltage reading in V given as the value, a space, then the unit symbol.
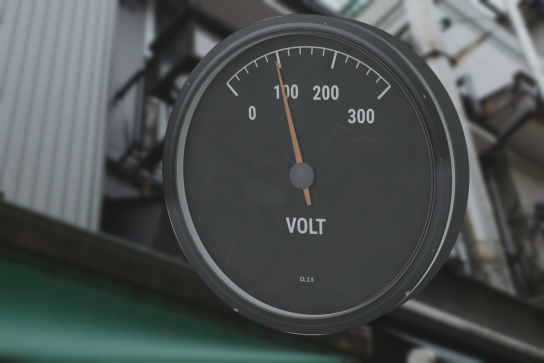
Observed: 100 V
